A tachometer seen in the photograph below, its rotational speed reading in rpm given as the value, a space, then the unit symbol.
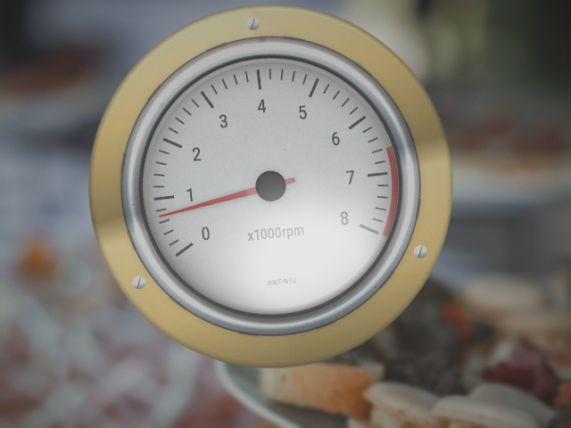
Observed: 700 rpm
